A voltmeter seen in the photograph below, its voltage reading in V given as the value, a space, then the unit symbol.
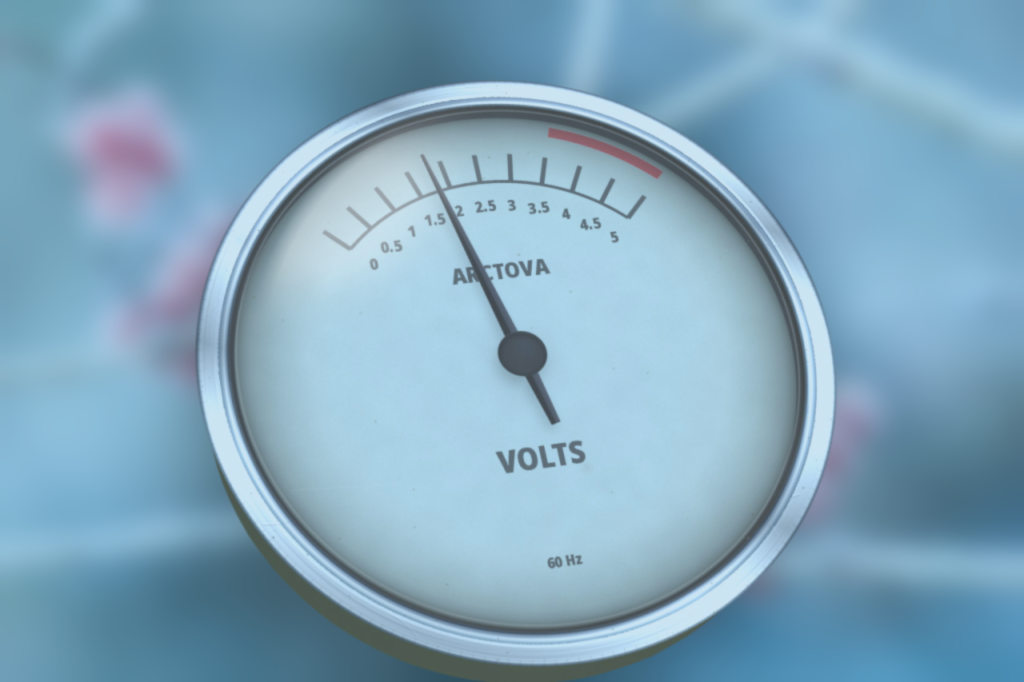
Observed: 1.75 V
